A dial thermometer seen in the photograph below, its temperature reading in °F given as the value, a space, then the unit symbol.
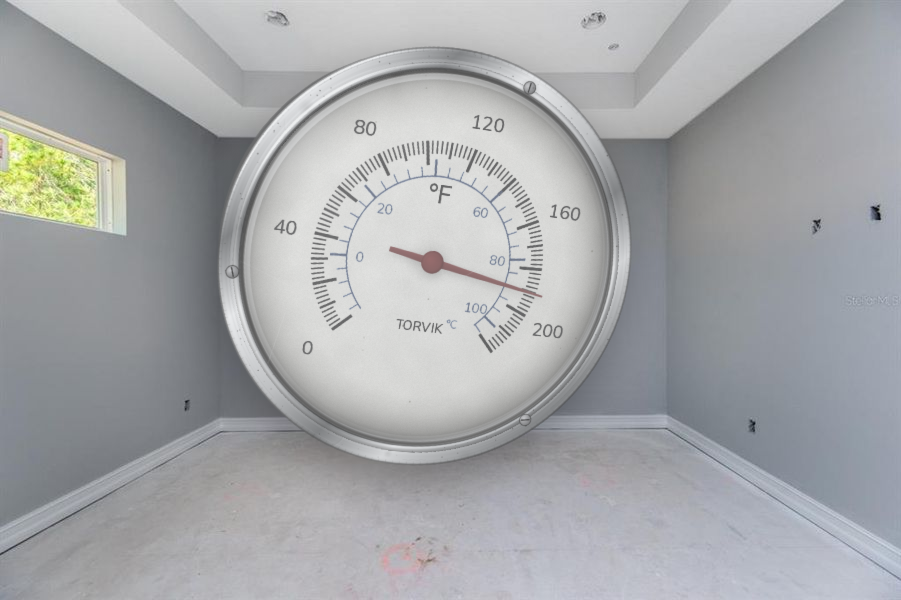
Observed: 190 °F
